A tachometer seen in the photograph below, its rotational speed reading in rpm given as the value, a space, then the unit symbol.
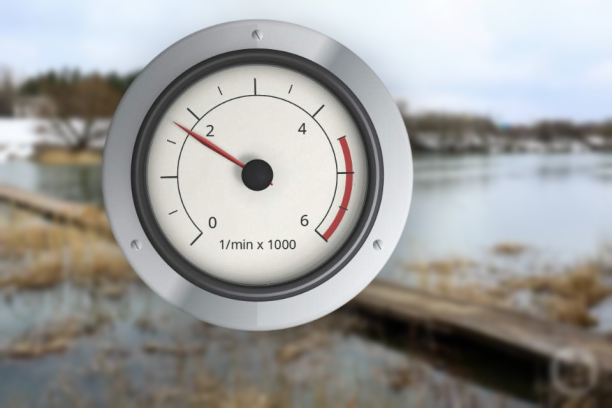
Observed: 1750 rpm
